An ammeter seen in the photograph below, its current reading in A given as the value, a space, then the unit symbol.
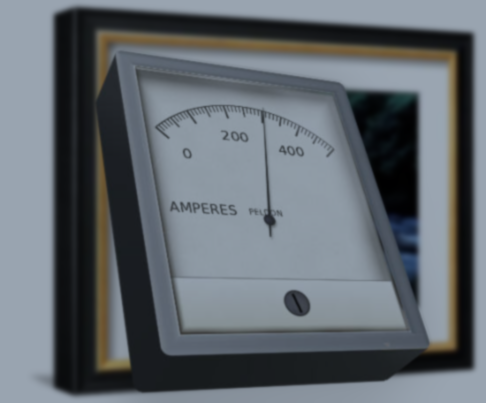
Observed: 300 A
